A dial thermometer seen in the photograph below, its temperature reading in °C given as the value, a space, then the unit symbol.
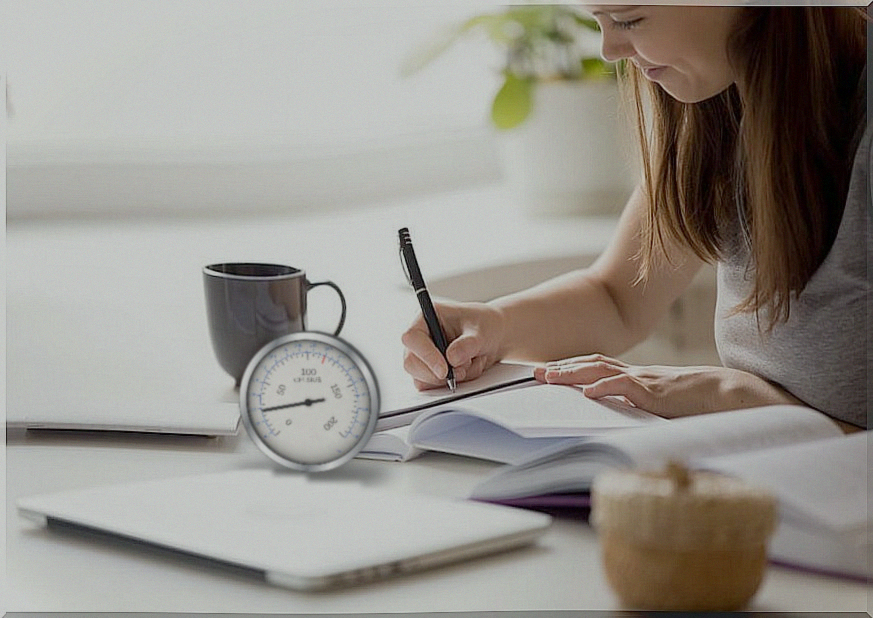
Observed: 25 °C
